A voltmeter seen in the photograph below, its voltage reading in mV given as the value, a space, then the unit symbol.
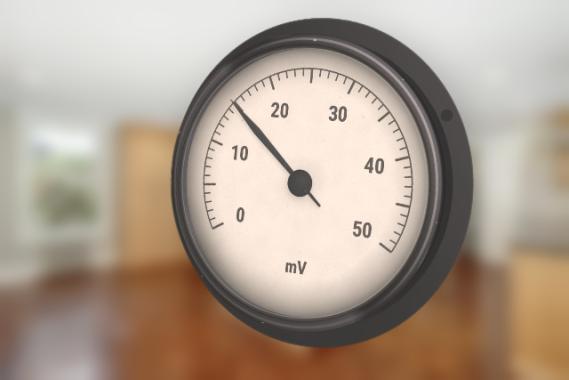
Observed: 15 mV
